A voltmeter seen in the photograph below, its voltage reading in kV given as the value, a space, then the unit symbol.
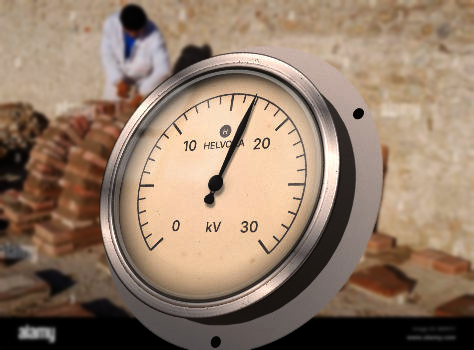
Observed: 17 kV
